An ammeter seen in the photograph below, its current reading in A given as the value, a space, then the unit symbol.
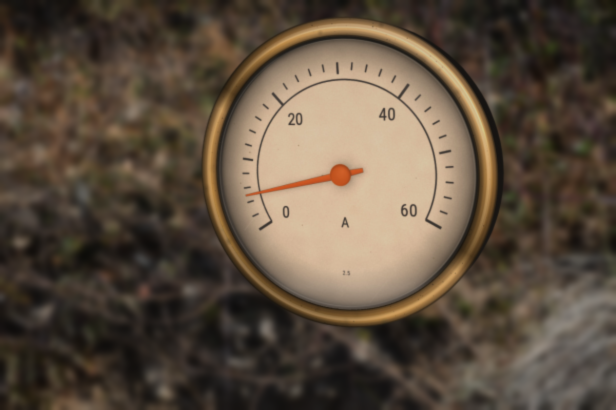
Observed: 5 A
